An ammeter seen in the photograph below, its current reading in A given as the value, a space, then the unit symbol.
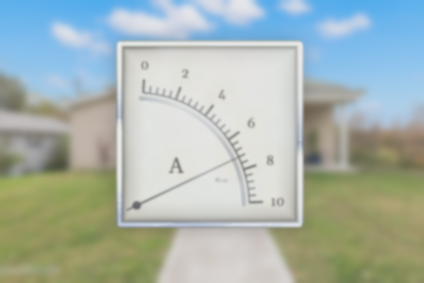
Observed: 7.2 A
